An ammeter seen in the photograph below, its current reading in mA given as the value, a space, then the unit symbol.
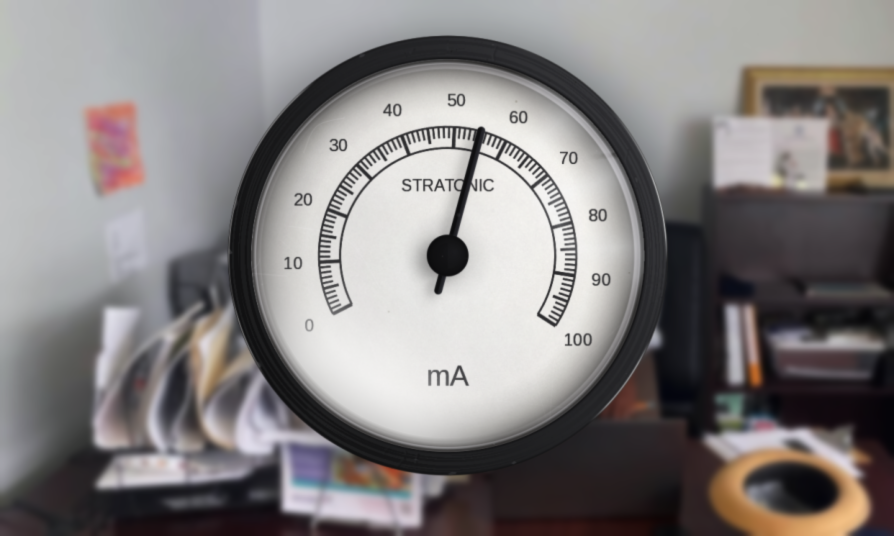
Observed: 55 mA
